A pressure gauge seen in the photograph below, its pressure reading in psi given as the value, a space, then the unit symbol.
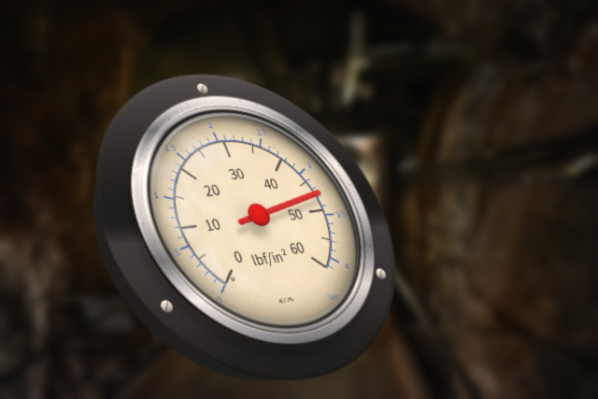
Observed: 47.5 psi
